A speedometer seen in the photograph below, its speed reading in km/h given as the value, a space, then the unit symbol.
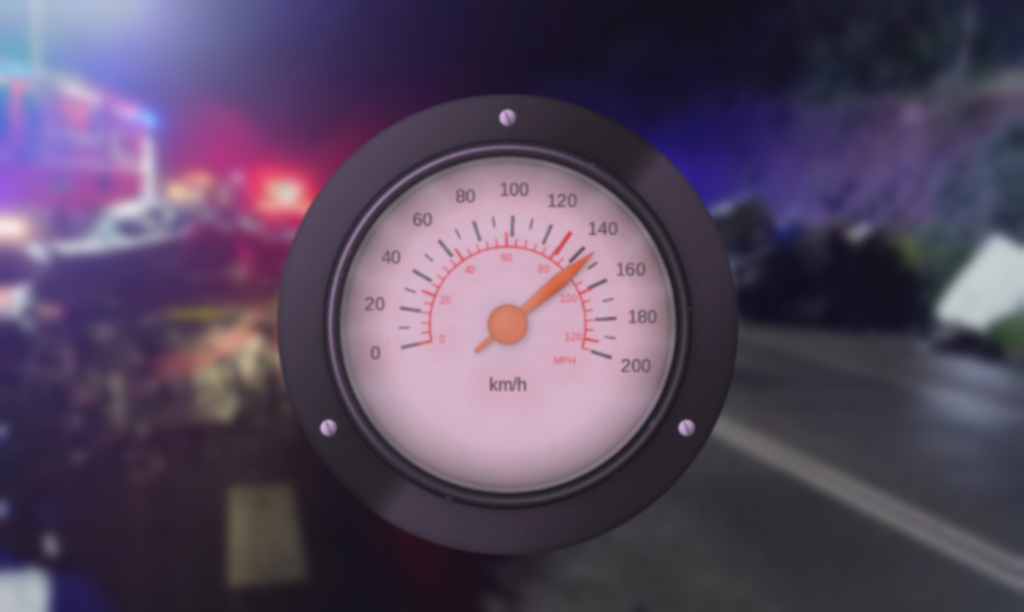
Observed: 145 km/h
